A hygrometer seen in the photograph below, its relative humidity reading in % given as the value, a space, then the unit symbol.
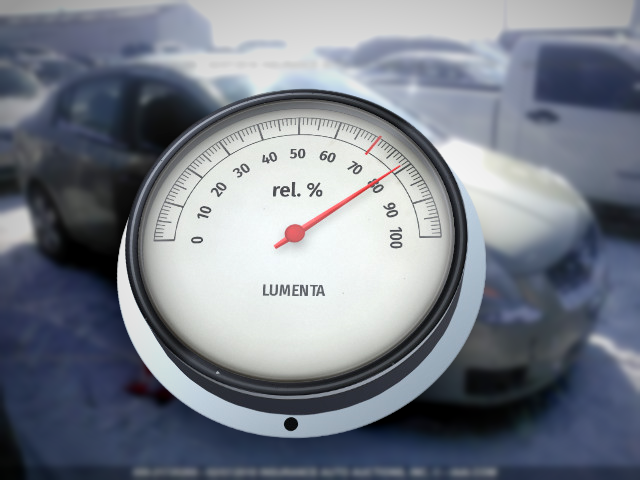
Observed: 80 %
